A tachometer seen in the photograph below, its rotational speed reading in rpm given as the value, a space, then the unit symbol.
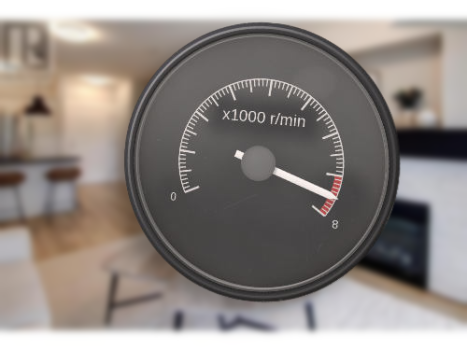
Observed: 7500 rpm
